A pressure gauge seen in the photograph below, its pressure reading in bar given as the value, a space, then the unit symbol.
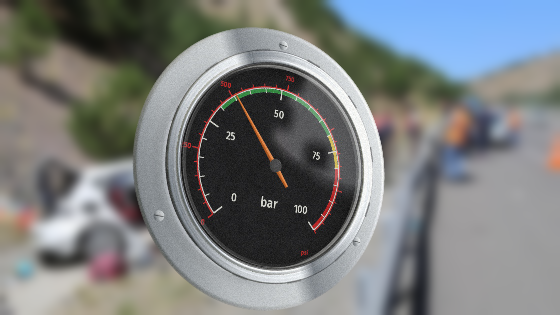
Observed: 35 bar
